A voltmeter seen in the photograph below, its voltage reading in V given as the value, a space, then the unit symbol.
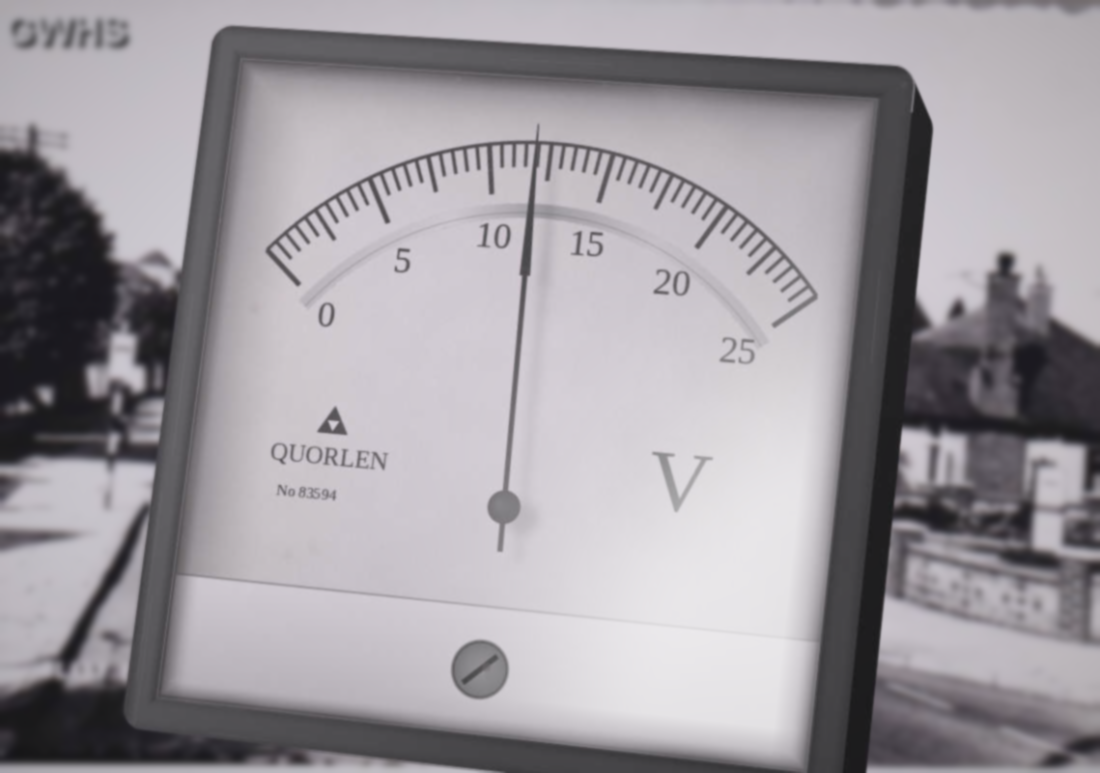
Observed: 12 V
